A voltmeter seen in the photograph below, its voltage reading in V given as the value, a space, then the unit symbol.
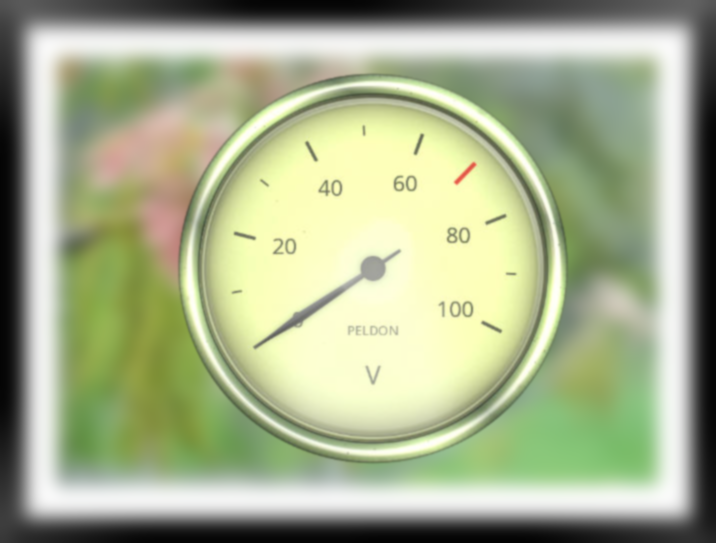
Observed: 0 V
